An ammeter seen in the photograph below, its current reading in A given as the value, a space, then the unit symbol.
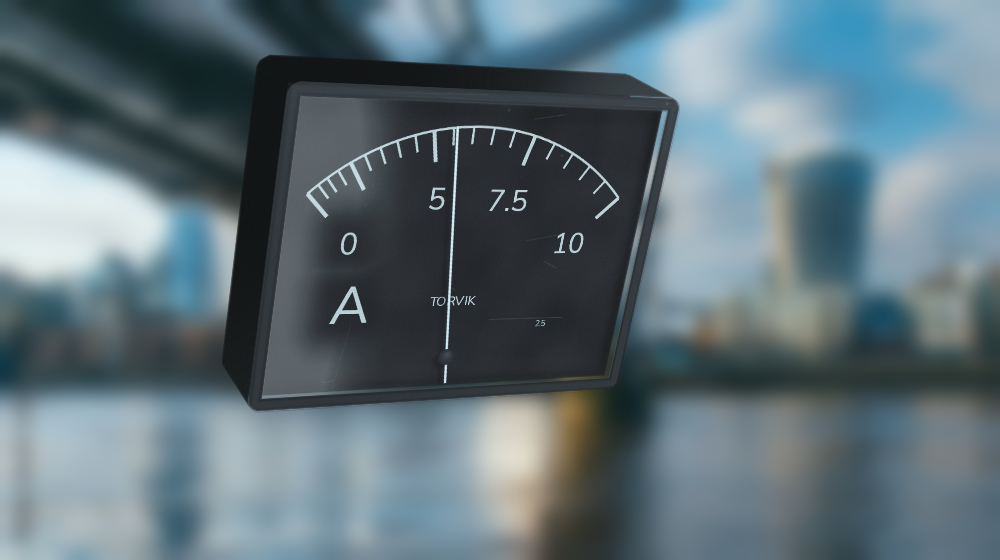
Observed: 5.5 A
